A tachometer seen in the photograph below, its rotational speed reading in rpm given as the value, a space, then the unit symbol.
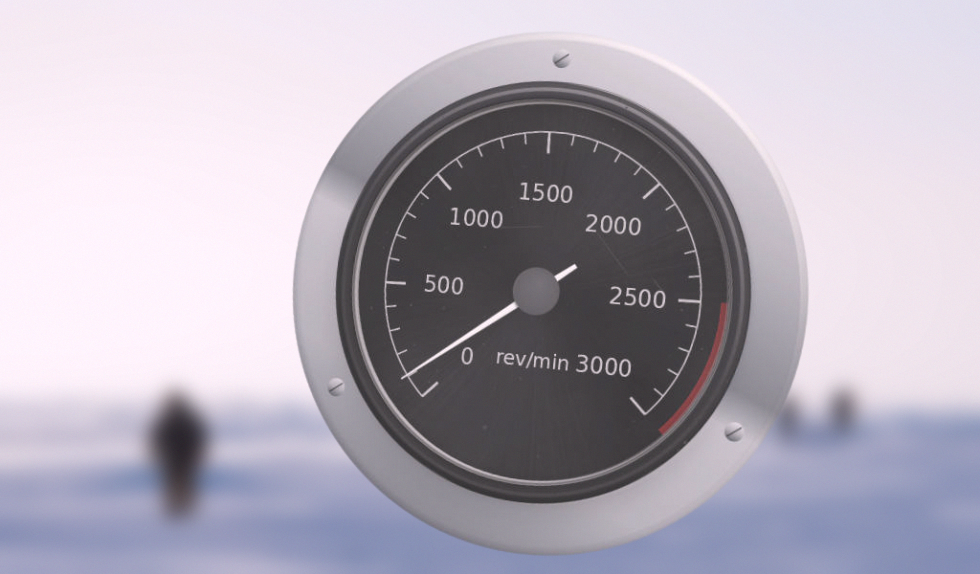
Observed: 100 rpm
